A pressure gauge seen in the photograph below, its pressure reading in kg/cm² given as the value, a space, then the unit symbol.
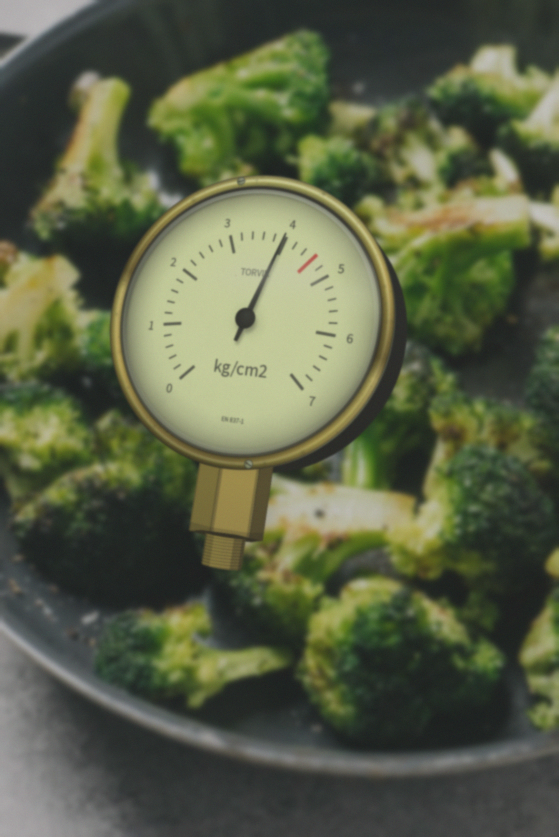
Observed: 4 kg/cm²
